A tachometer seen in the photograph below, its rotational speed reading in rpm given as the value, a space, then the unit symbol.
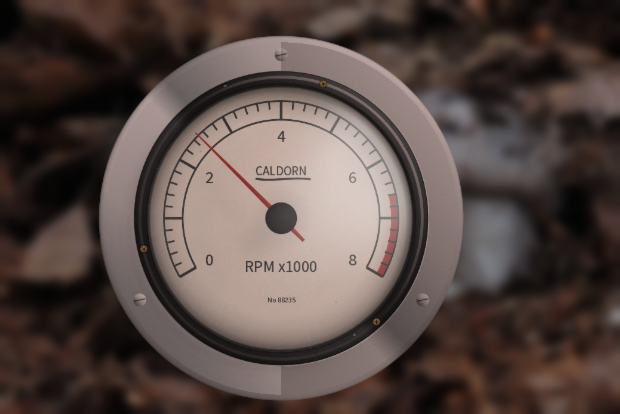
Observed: 2500 rpm
